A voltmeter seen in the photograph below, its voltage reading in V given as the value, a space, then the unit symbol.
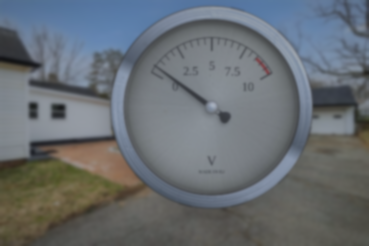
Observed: 0.5 V
